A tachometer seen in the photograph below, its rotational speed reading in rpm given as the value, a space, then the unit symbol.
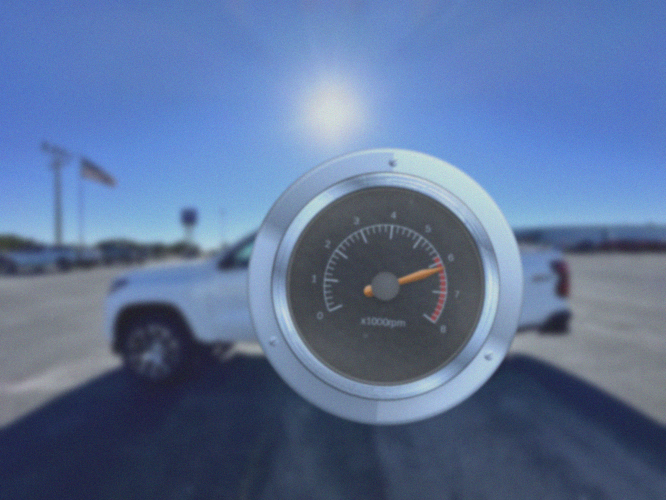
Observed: 6200 rpm
